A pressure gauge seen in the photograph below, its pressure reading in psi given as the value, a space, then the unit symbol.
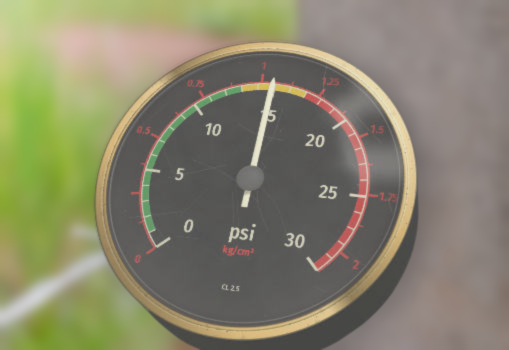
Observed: 15 psi
